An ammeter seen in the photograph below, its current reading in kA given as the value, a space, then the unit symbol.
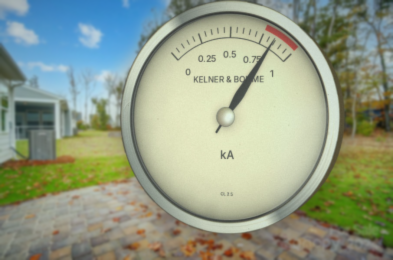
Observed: 0.85 kA
